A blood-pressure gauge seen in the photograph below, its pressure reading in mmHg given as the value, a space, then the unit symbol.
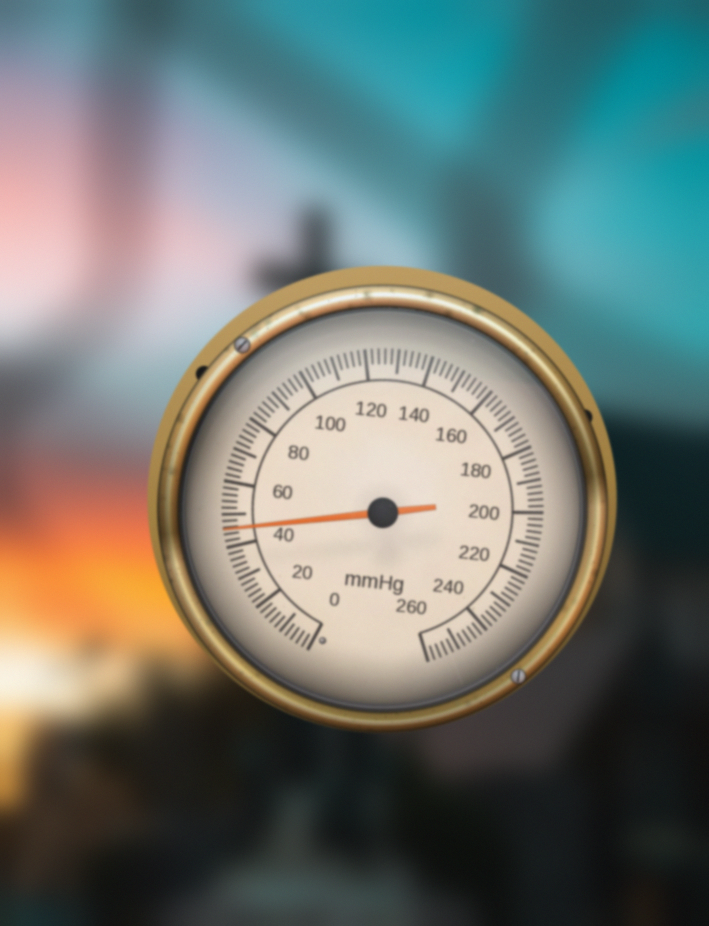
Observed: 46 mmHg
